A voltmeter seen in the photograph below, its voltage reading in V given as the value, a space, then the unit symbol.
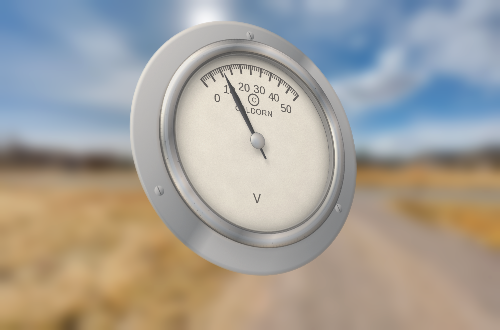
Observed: 10 V
